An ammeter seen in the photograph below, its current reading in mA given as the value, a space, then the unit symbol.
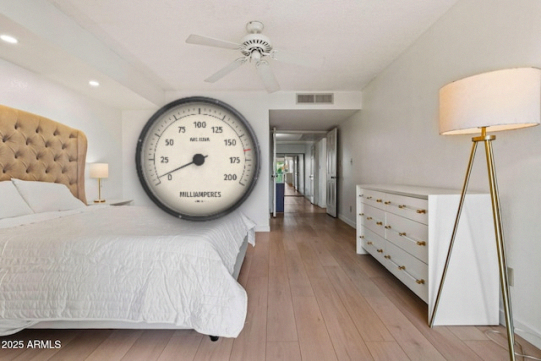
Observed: 5 mA
